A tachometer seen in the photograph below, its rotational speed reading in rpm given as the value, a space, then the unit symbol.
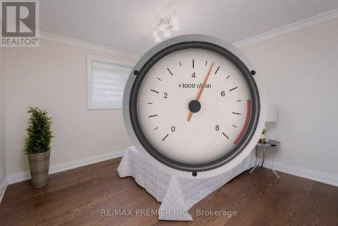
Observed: 4750 rpm
